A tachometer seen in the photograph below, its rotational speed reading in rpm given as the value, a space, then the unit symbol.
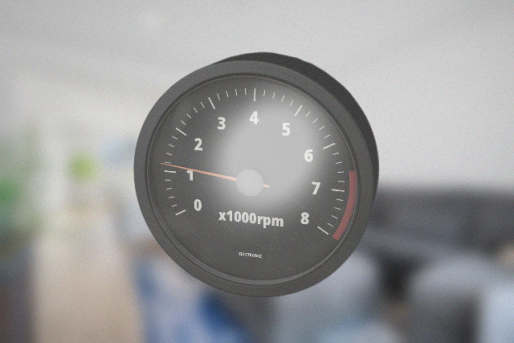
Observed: 1200 rpm
